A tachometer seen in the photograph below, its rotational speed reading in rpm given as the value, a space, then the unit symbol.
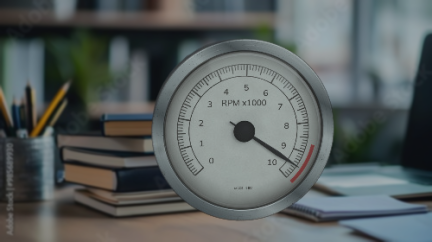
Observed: 9500 rpm
